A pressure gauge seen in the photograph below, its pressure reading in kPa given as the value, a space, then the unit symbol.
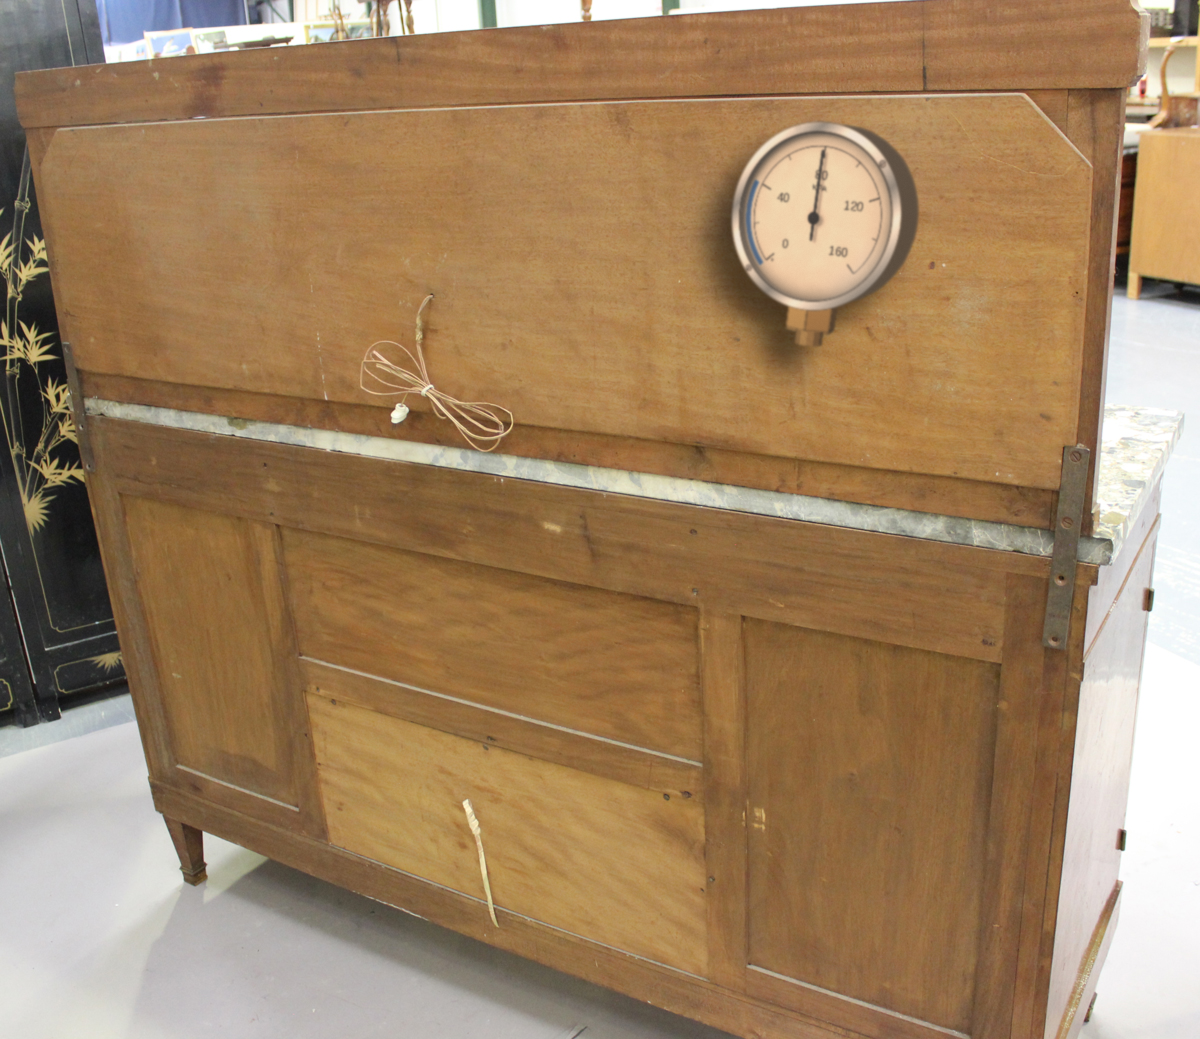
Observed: 80 kPa
